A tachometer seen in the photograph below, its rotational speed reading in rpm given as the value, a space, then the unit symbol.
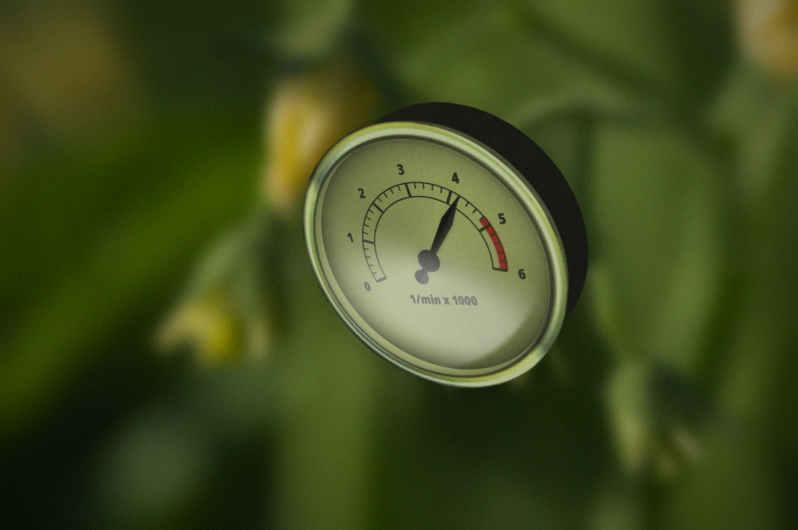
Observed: 4200 rpm
